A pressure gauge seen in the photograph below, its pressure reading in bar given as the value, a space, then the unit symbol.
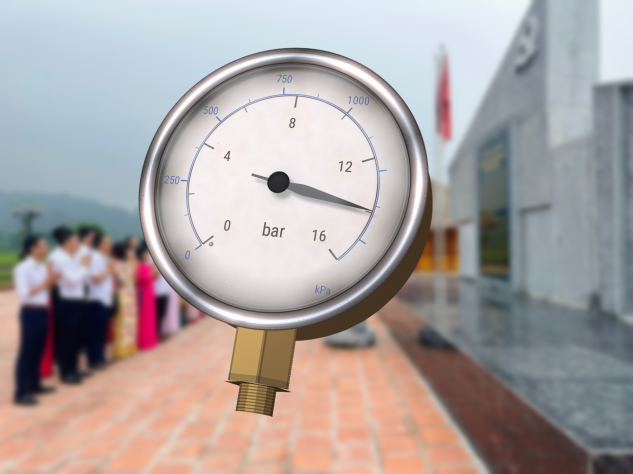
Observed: 14 bar
